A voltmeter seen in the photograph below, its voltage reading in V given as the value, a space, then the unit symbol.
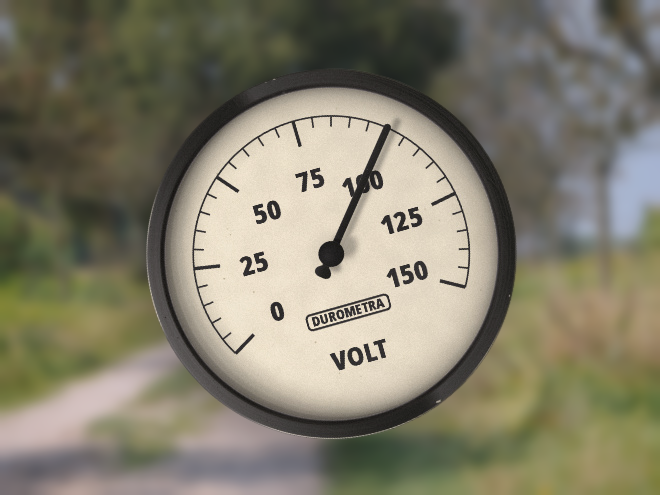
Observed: 100 V
